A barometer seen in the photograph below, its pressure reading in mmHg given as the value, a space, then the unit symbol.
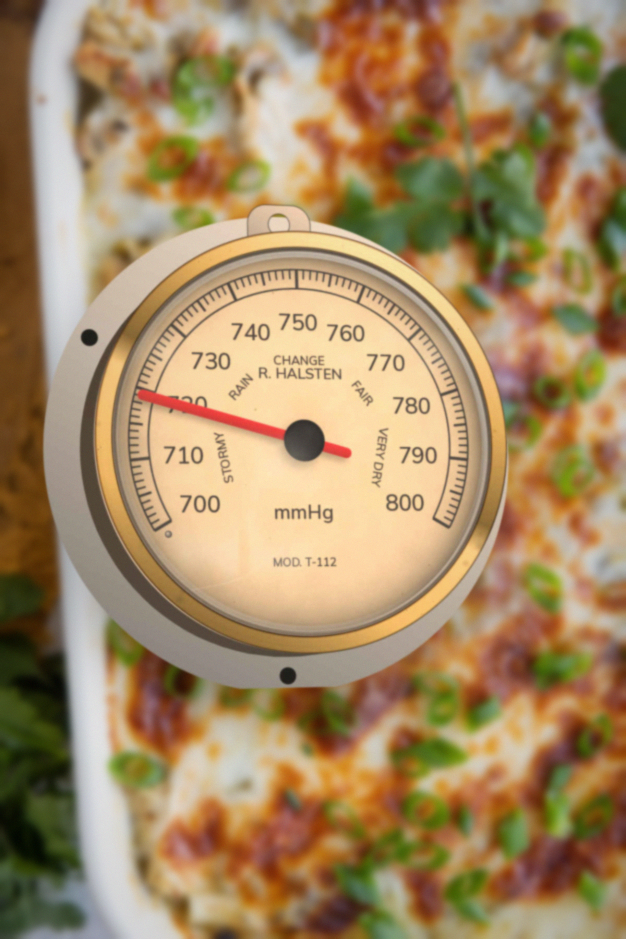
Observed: 719 mmHg
